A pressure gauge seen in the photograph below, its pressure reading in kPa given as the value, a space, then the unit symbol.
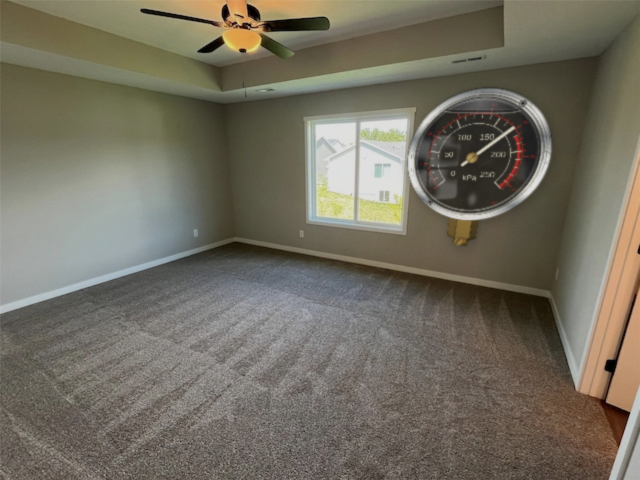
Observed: 170 kPa
